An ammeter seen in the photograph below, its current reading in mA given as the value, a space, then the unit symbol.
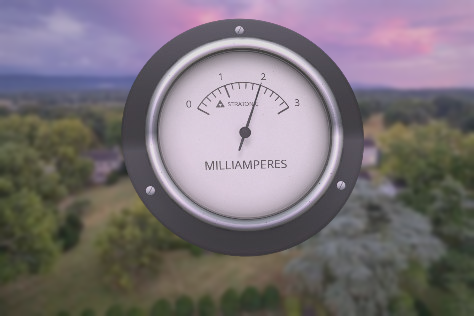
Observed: 2 mA
